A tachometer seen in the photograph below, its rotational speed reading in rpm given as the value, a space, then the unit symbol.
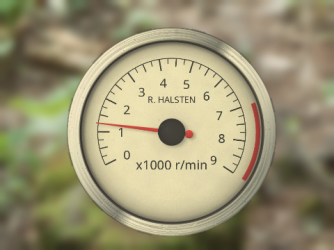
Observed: 1250 rpm
